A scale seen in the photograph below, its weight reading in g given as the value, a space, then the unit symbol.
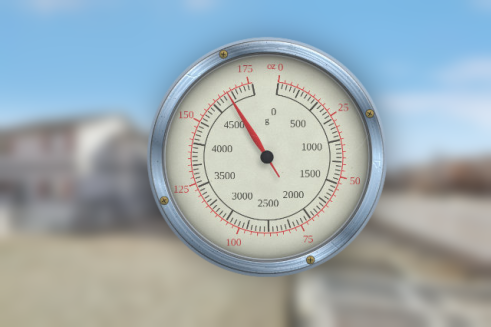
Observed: 4700 g
